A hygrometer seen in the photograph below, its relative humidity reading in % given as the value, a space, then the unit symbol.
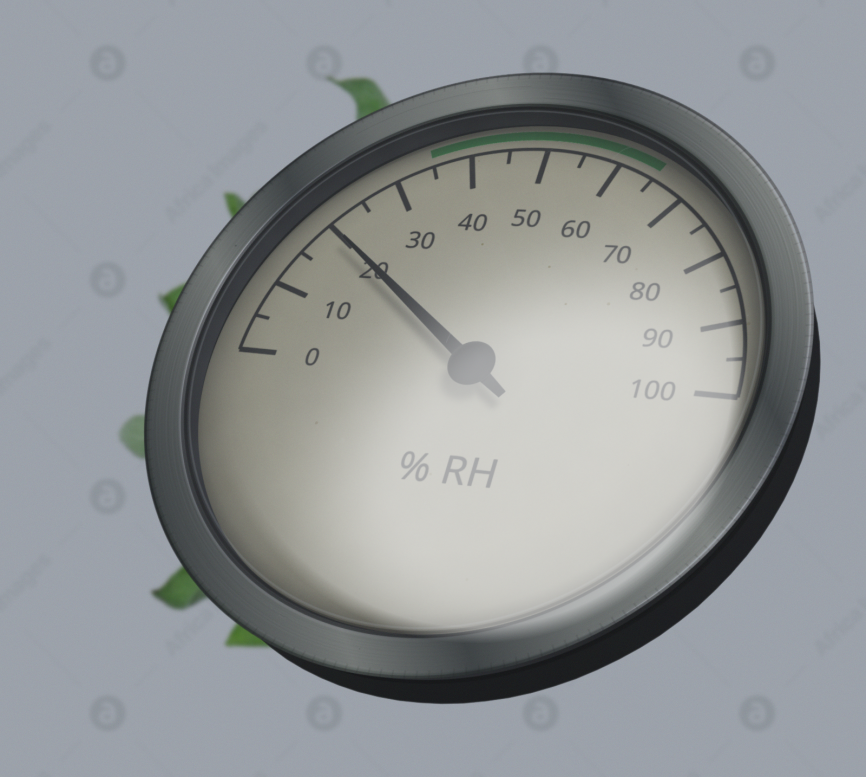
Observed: 20 %
